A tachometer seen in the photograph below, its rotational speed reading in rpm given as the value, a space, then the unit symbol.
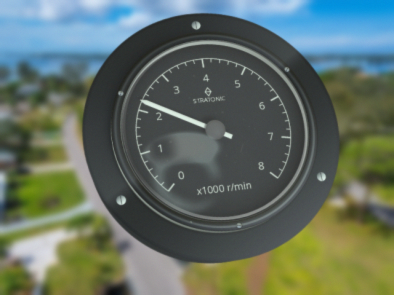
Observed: 2200 rpm
